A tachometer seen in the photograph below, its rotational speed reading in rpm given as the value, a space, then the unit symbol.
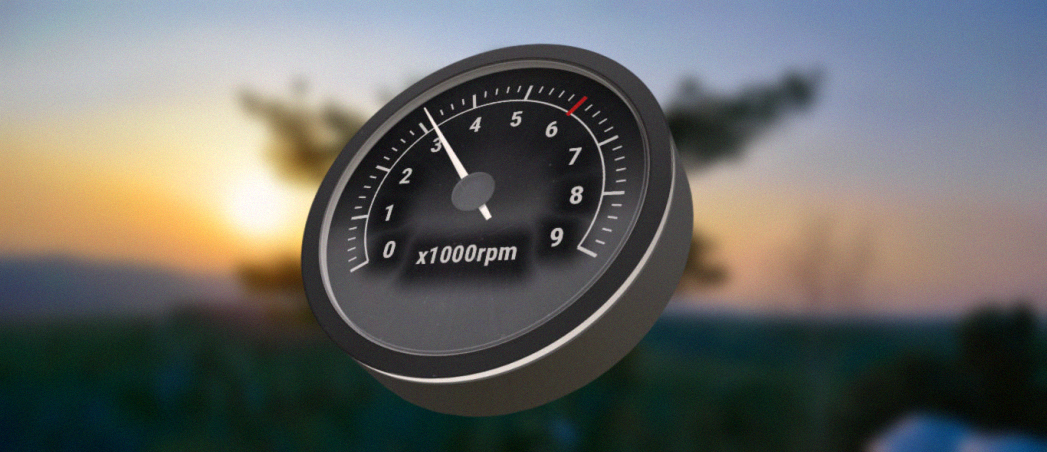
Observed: 3200 rpm
